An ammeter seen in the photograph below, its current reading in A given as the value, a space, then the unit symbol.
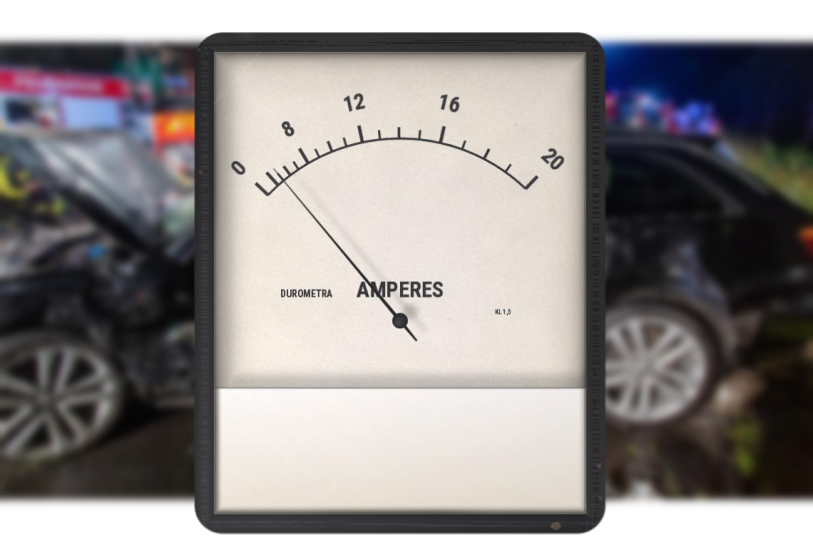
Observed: 5 A
